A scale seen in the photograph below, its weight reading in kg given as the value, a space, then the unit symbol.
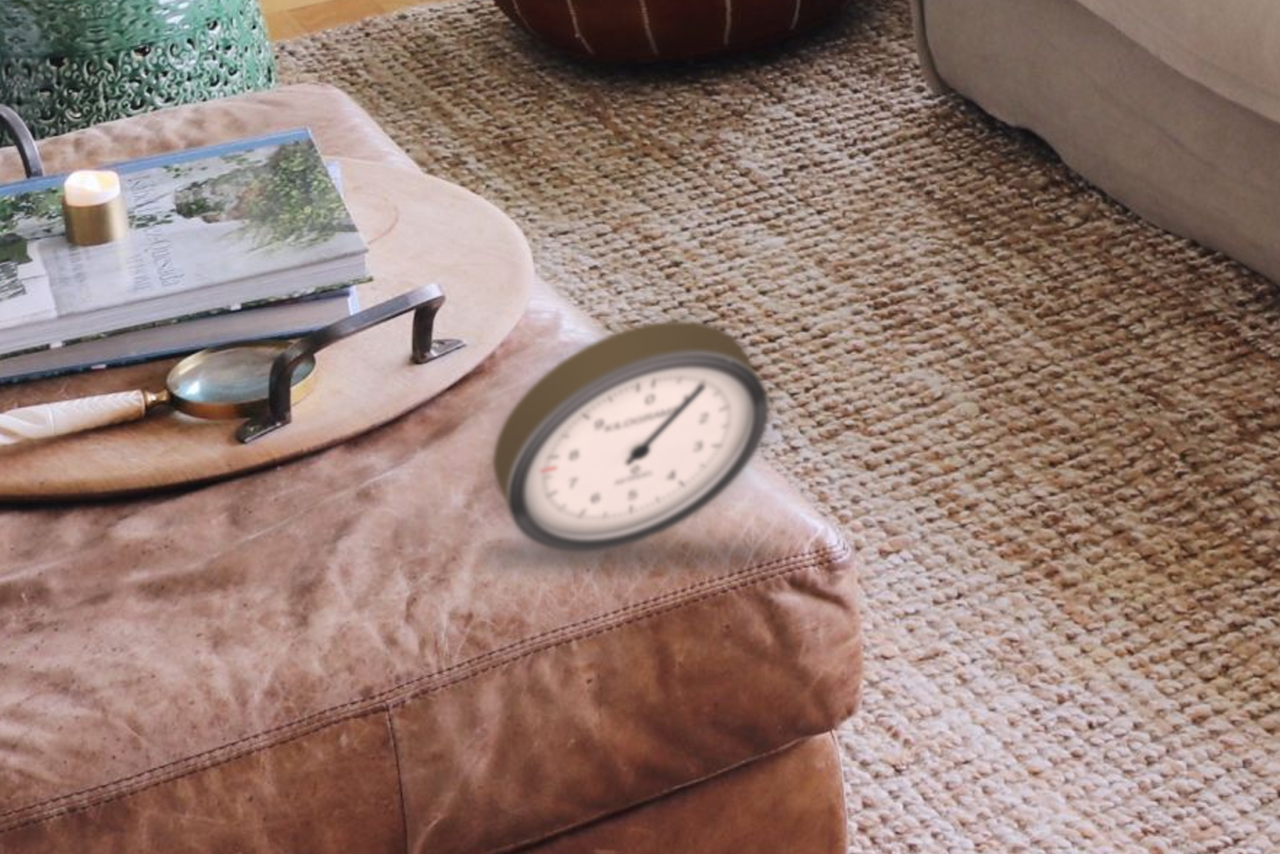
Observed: 1 kg
